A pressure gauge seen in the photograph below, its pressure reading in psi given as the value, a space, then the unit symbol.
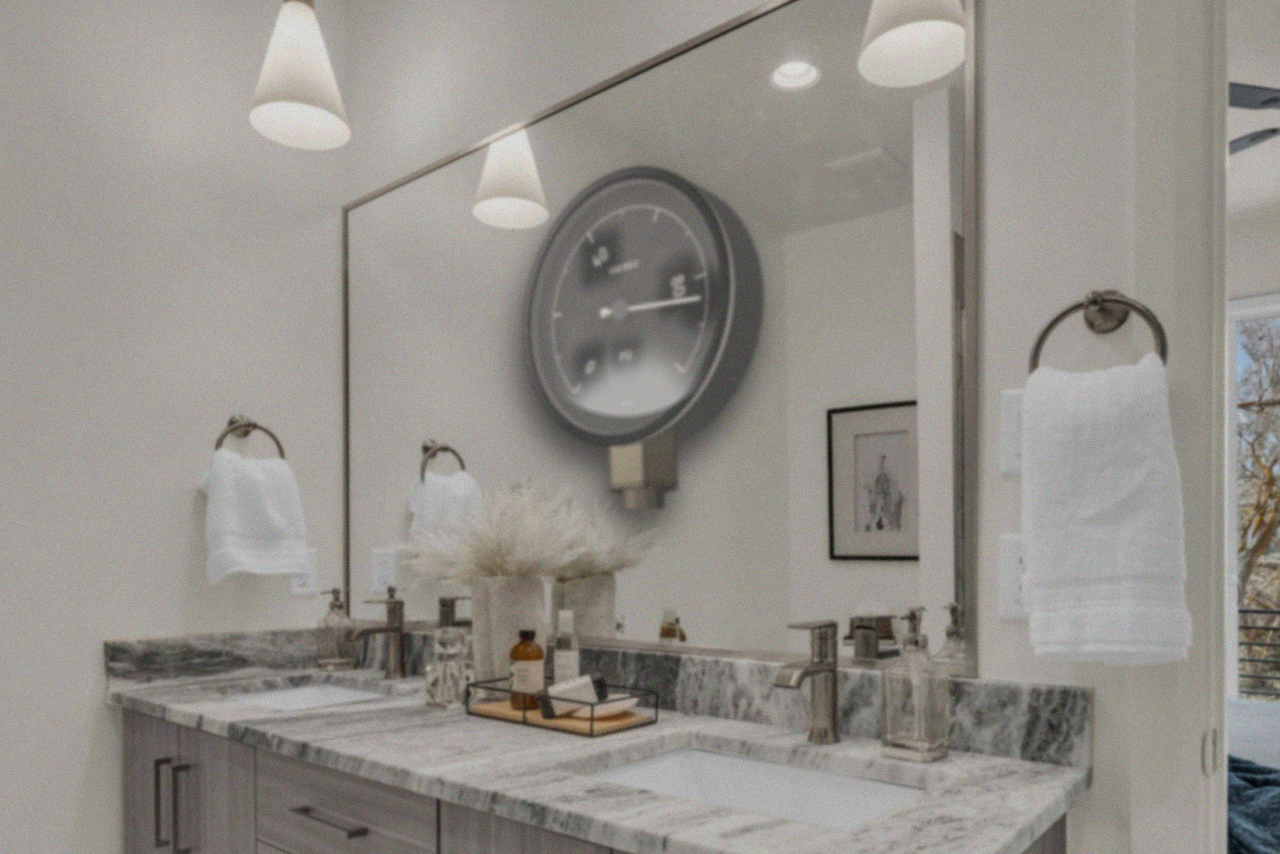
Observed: 85 psi
